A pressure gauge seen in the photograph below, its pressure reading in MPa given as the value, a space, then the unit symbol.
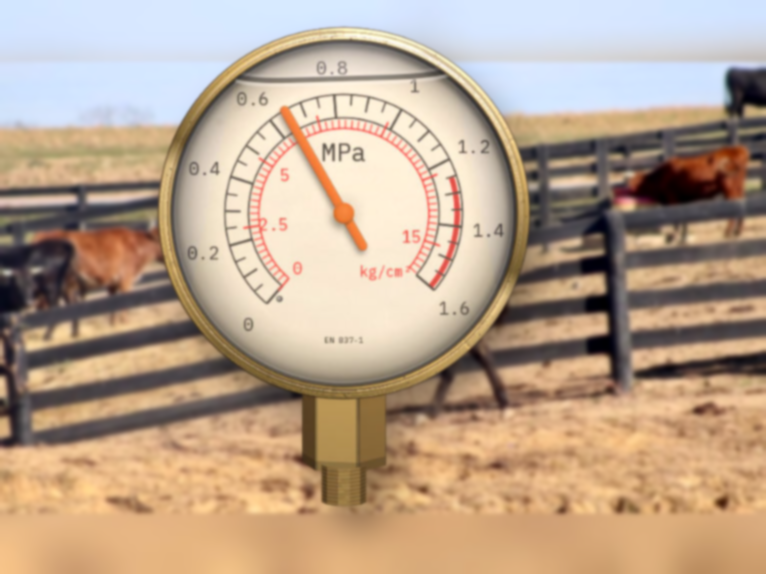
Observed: 0.65 MPa
